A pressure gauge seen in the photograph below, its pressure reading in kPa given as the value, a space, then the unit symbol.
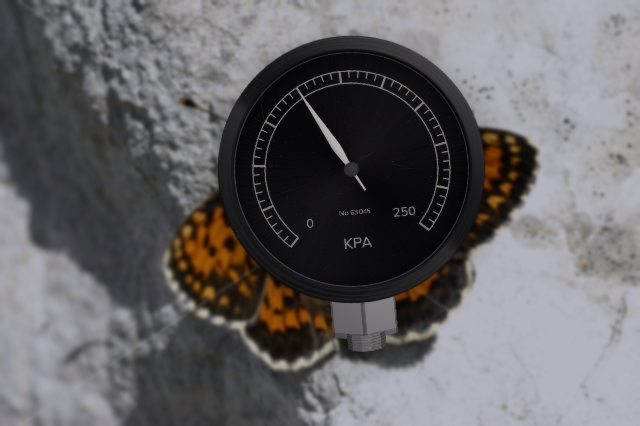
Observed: 100 kPa
